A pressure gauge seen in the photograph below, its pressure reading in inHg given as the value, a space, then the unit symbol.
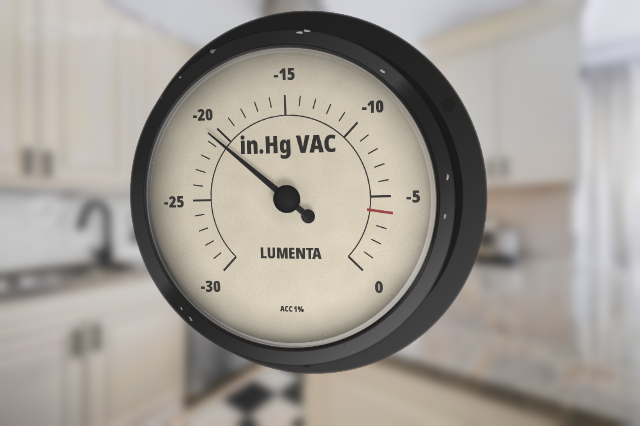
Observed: -20.5 inHg
